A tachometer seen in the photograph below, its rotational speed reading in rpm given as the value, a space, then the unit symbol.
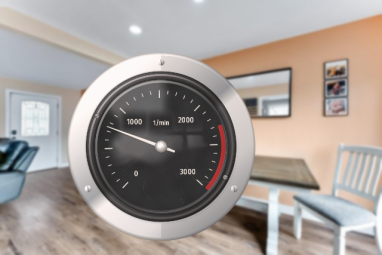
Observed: 750 rpm
